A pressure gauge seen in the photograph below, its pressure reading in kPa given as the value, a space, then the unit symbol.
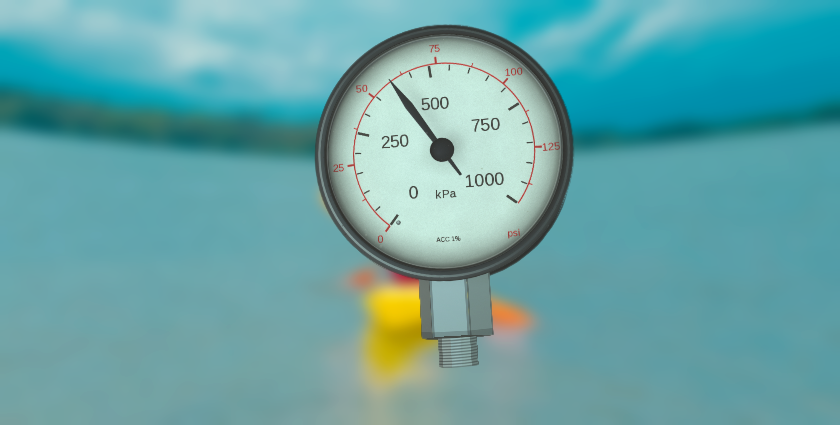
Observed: 400 kPa
